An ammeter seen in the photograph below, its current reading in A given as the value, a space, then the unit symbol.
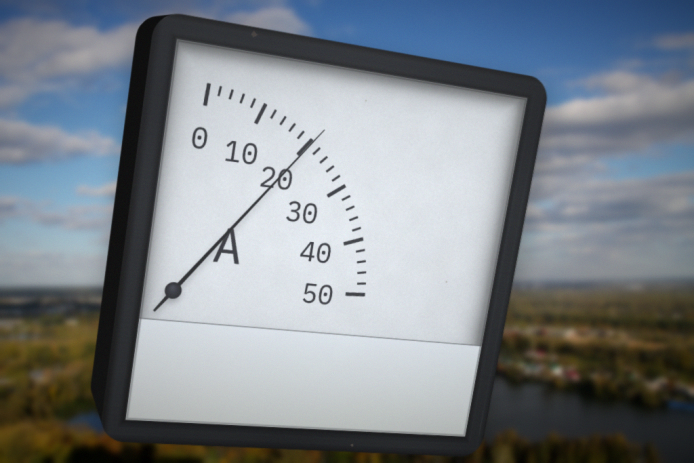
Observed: 20 A
